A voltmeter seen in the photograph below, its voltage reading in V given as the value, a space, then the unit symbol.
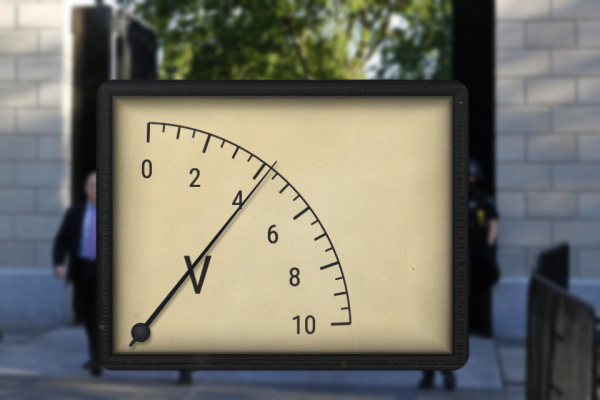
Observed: 4.25 V
